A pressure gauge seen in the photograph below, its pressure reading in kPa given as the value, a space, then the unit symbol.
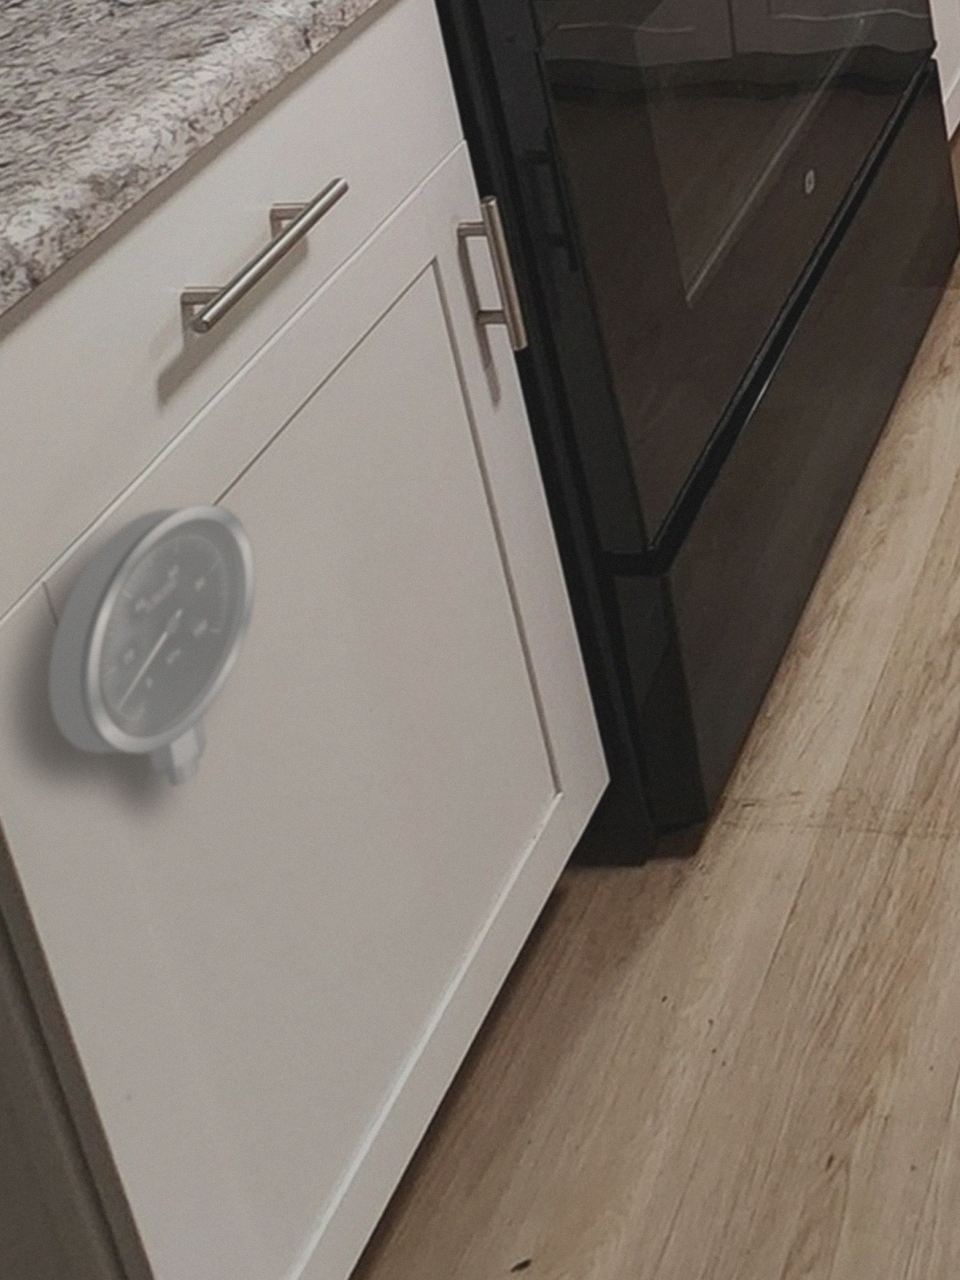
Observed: 10 kPa
